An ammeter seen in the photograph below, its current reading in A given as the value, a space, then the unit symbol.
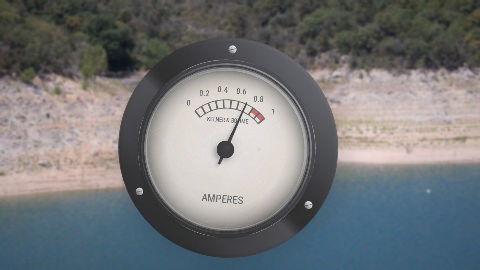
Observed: 0.7 A
